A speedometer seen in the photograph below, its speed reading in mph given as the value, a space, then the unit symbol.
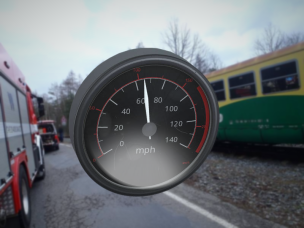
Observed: 65 mph
